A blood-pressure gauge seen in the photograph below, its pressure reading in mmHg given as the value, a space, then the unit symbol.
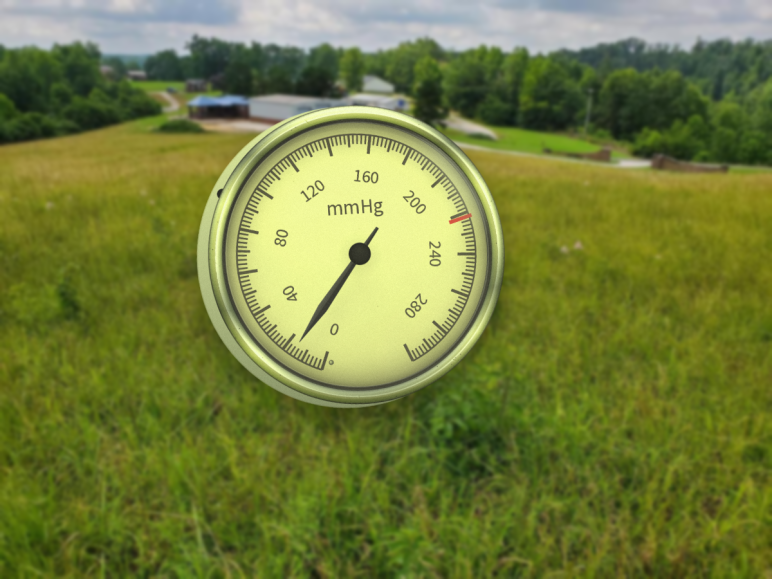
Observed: 16 mmHg
